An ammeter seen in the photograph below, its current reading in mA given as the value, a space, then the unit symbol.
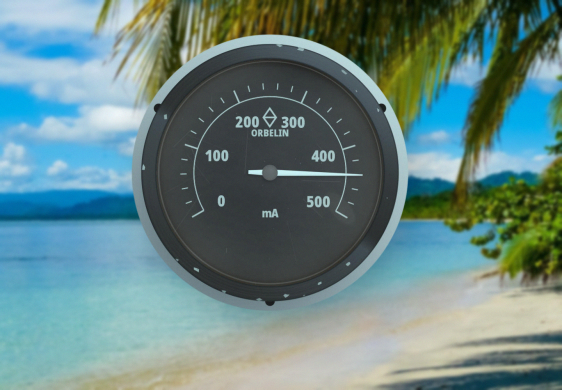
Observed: 440 mA
